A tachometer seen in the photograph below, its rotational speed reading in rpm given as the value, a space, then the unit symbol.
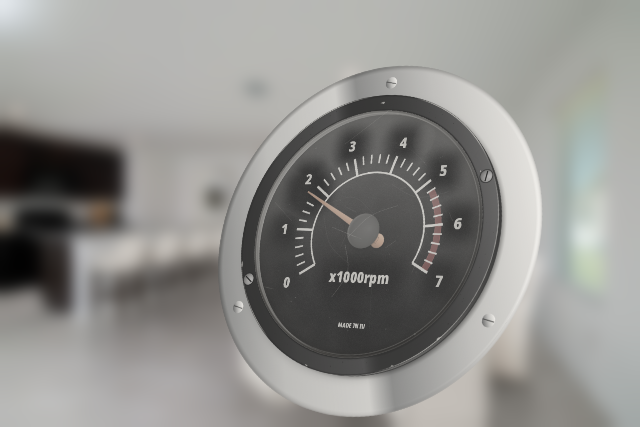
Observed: 1800 rpm
